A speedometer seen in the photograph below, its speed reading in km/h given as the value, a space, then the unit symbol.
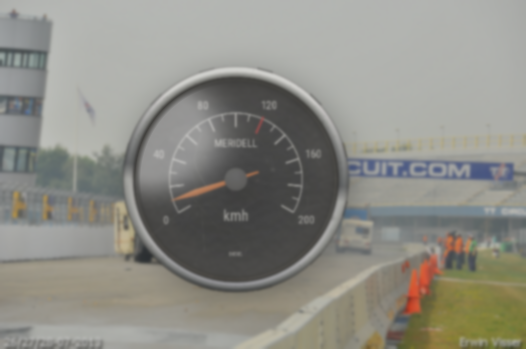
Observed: 10 km/h
